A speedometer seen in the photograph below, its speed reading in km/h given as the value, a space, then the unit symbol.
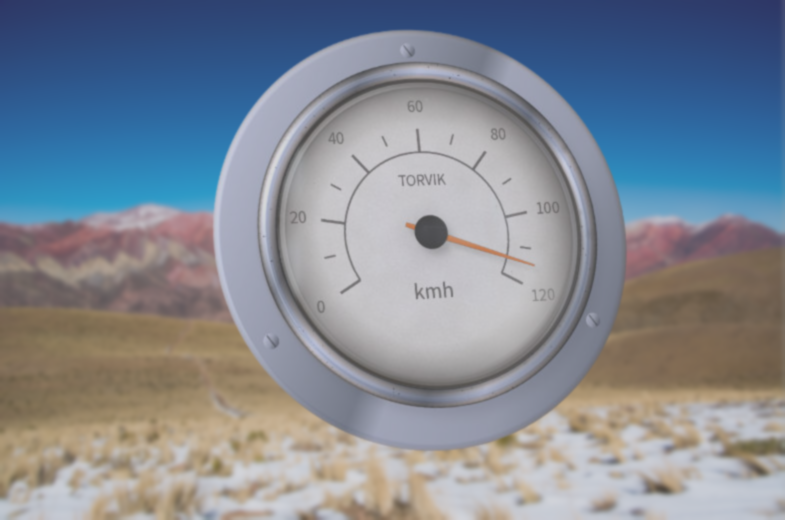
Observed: 115 km/h
